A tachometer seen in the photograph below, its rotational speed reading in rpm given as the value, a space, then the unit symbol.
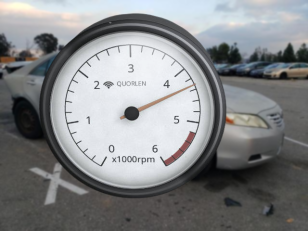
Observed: 4300 rpm
